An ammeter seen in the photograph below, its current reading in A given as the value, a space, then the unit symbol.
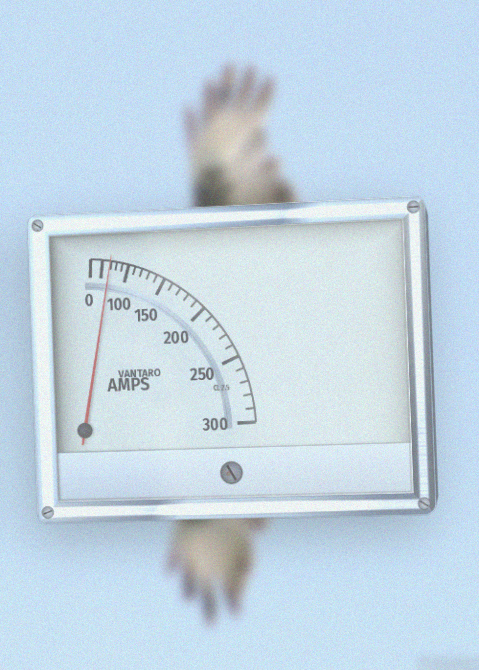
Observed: 70 A
